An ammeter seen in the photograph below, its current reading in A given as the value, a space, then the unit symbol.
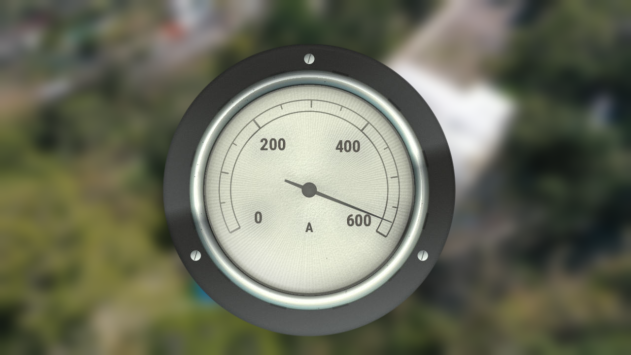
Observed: 575 A
